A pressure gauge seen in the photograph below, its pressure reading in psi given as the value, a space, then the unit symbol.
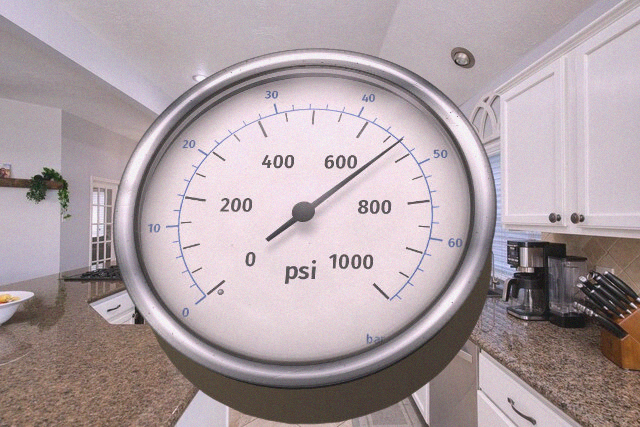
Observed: 675 psi
